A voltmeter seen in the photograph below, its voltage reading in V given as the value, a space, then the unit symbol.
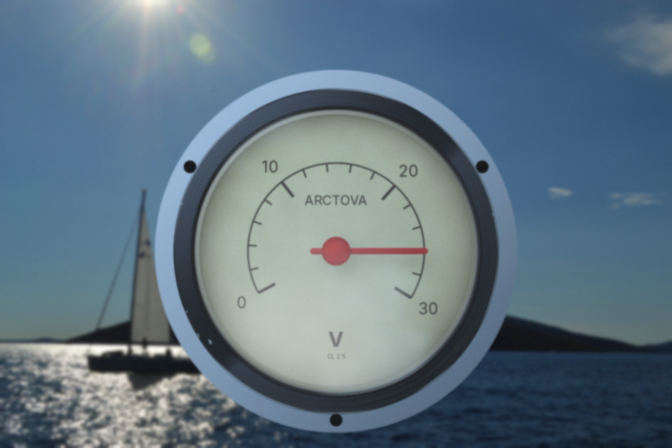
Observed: 26 V
